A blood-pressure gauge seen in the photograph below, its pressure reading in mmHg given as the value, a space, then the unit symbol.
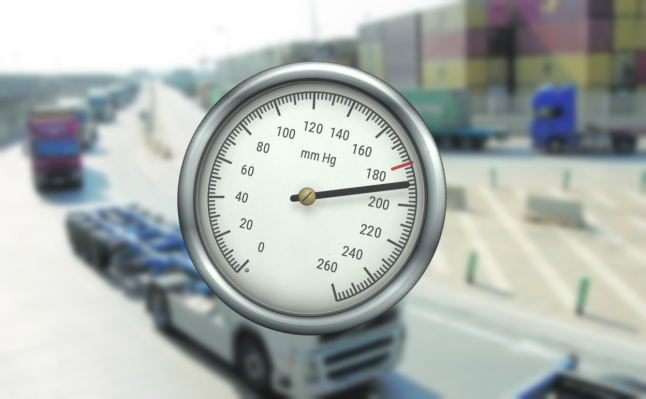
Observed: 190 mmHg
